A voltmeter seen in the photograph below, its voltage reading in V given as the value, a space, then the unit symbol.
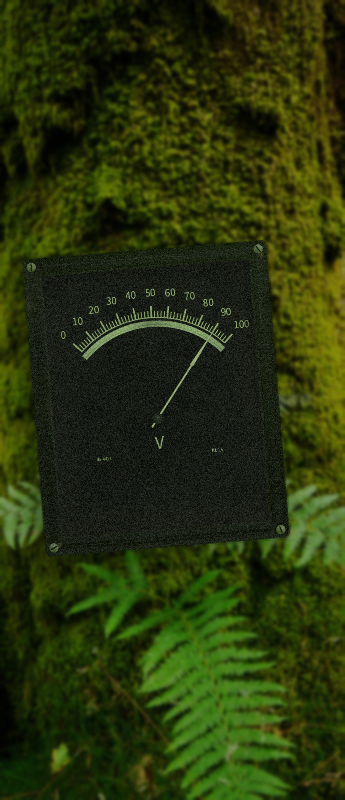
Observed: 90 V
